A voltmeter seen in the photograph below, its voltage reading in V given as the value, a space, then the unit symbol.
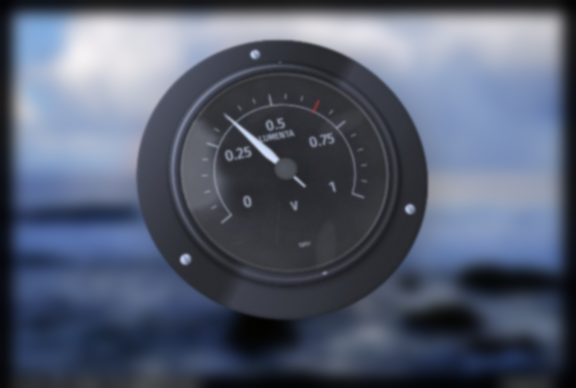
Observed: 0.35 V
